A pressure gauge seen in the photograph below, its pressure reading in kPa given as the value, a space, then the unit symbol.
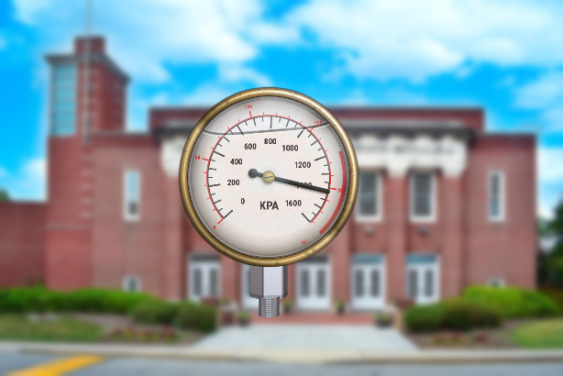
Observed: 1400 kPa
